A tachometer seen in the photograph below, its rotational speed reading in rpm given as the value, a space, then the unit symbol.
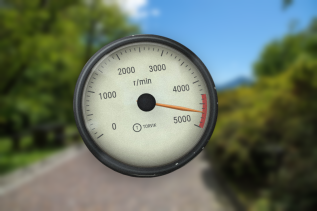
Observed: 4700 rpm
